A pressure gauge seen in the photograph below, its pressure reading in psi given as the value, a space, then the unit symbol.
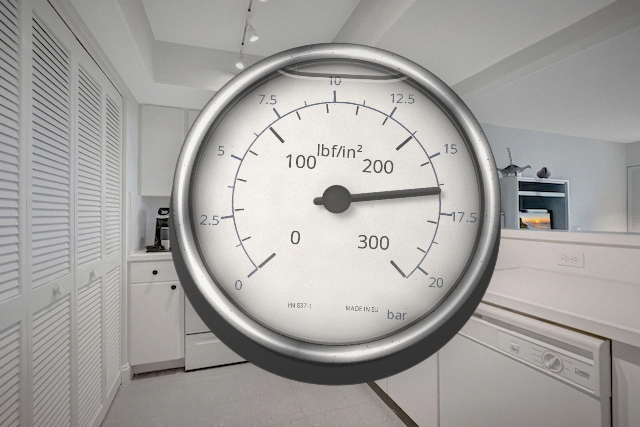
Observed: 240 psi
